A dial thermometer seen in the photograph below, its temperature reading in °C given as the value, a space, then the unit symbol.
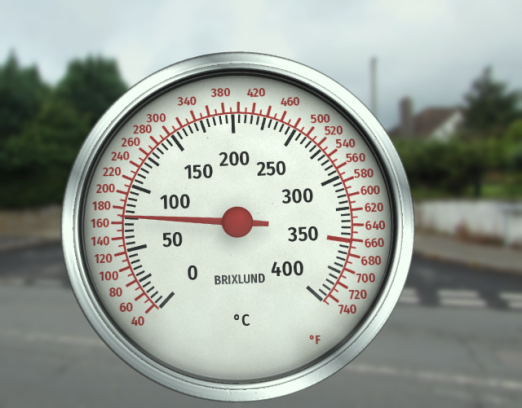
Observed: 75 °C
